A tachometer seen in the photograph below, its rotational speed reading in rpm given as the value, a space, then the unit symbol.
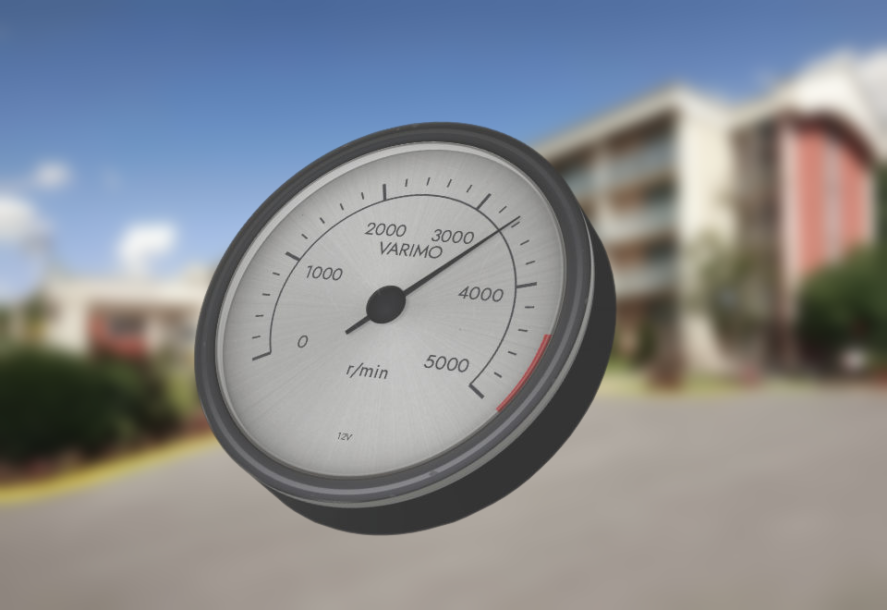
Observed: 3400 rpm
